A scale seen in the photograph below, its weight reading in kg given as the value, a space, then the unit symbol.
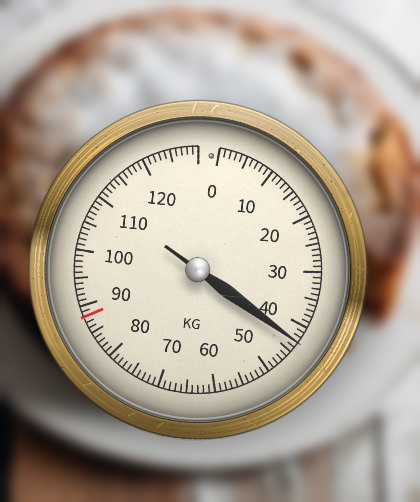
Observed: 43 kg
